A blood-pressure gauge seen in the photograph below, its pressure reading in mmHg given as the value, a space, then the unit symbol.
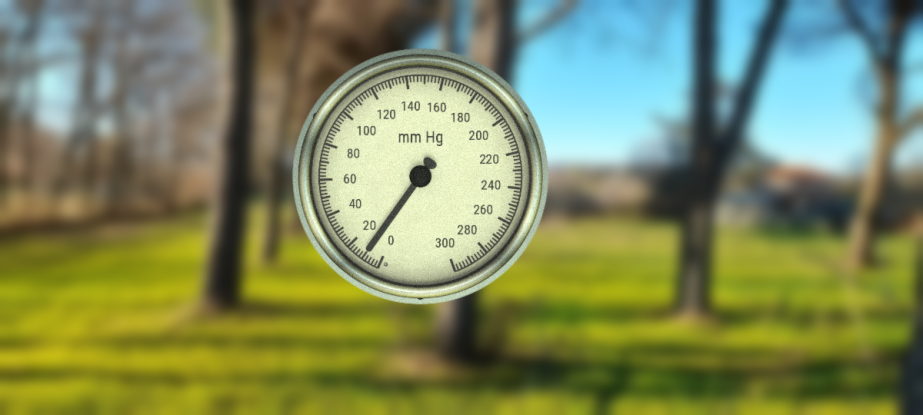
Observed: 10 mmHg
